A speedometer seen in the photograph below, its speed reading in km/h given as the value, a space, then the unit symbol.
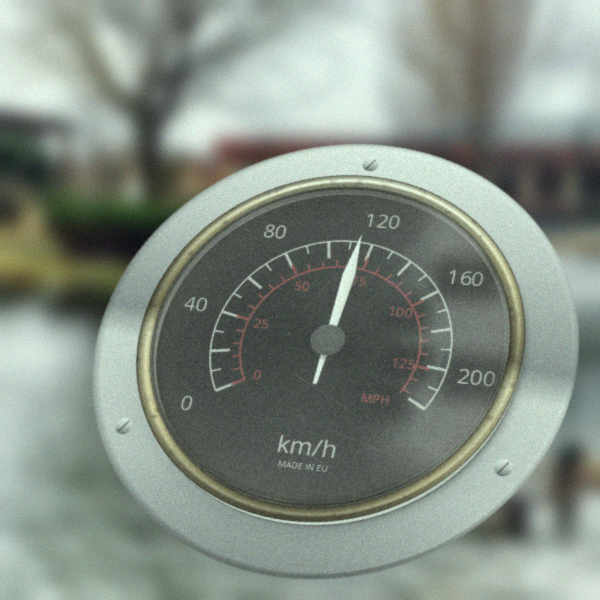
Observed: 115 km/h
